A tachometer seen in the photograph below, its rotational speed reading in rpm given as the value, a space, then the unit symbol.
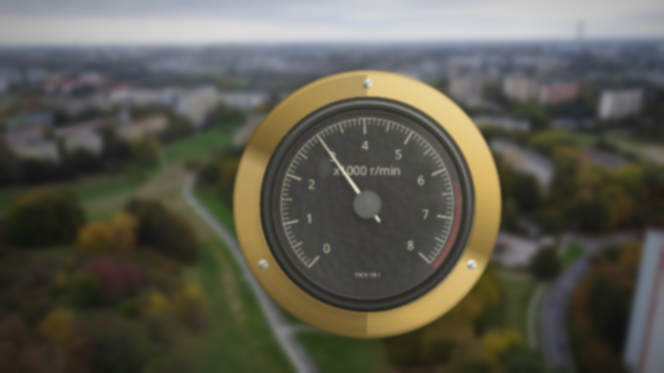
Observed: 3000 rpm
